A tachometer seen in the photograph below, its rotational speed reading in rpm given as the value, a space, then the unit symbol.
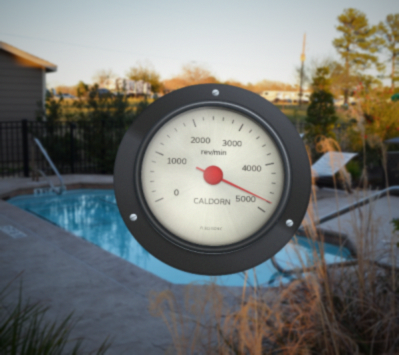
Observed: 4800 rpm
